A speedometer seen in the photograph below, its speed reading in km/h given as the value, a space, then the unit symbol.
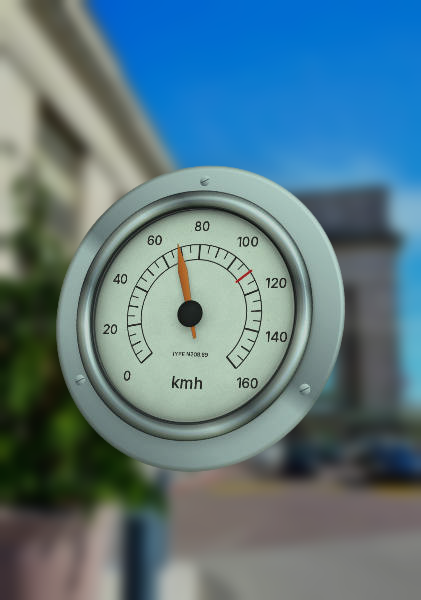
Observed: 70 km/h
